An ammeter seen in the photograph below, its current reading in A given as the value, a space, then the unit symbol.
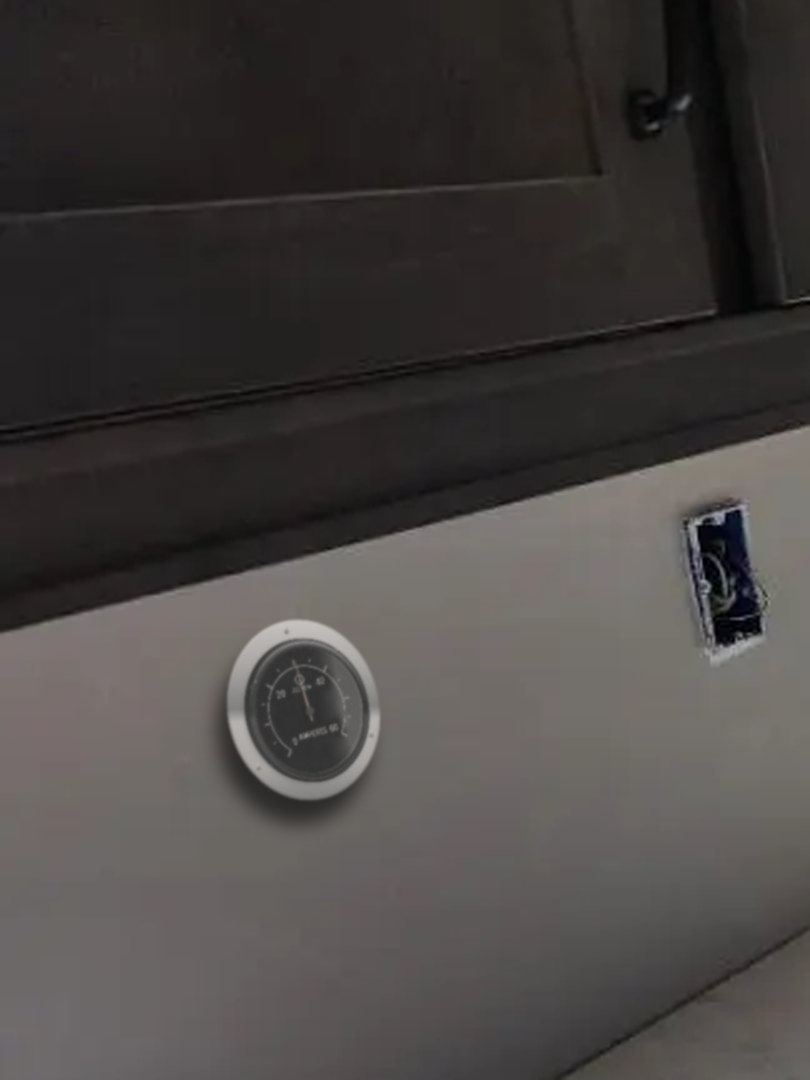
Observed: 30 A
